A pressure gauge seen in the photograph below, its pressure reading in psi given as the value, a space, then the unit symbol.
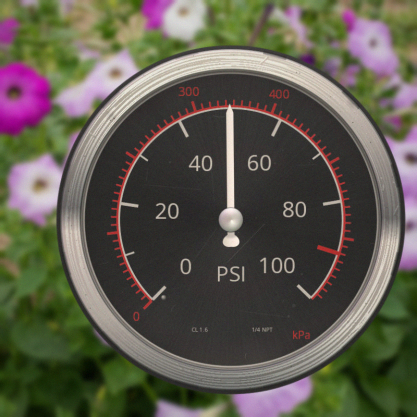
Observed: 50 psi
